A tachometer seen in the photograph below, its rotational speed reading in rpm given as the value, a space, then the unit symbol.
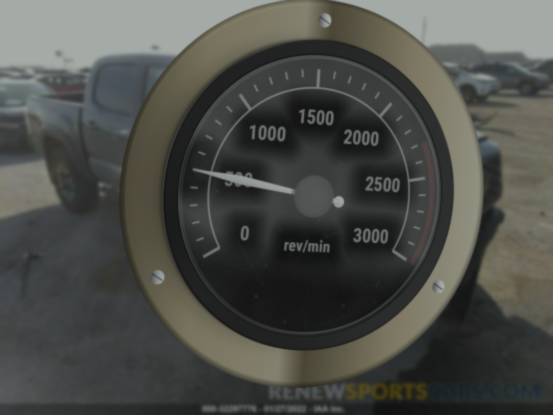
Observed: 500 rpm
